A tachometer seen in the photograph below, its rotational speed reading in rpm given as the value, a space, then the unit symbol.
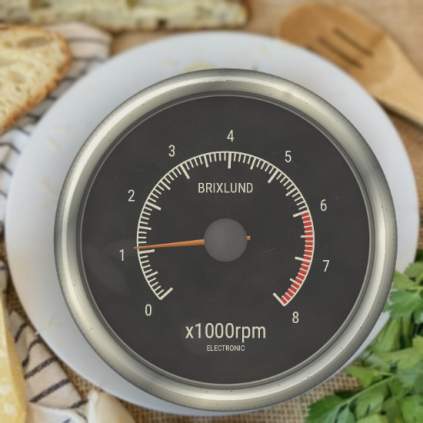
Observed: 1100 rpm
